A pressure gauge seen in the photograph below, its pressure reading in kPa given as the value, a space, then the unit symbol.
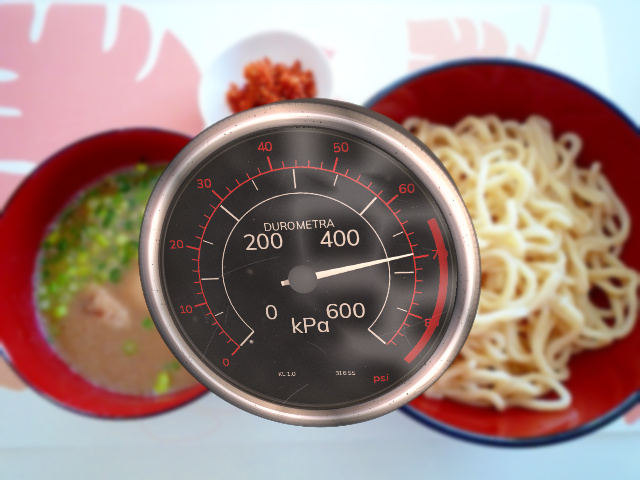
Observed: 475 kPa
